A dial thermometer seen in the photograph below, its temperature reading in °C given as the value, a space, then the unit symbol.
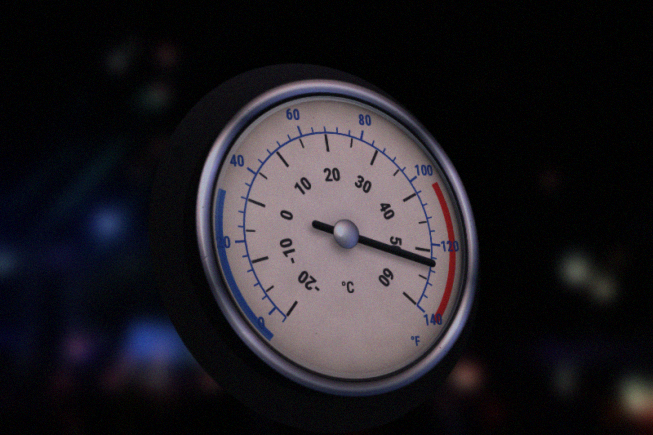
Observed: 52.5 °C
